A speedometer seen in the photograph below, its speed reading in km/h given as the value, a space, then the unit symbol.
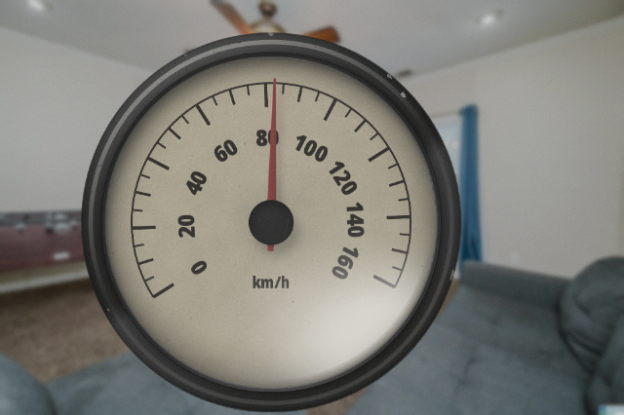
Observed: 82.5 km/h
